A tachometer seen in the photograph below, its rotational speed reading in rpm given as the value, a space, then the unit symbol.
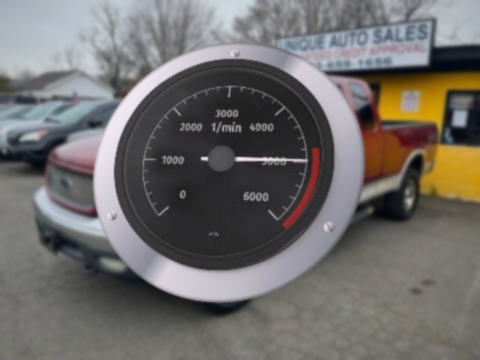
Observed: 5000 rpm
